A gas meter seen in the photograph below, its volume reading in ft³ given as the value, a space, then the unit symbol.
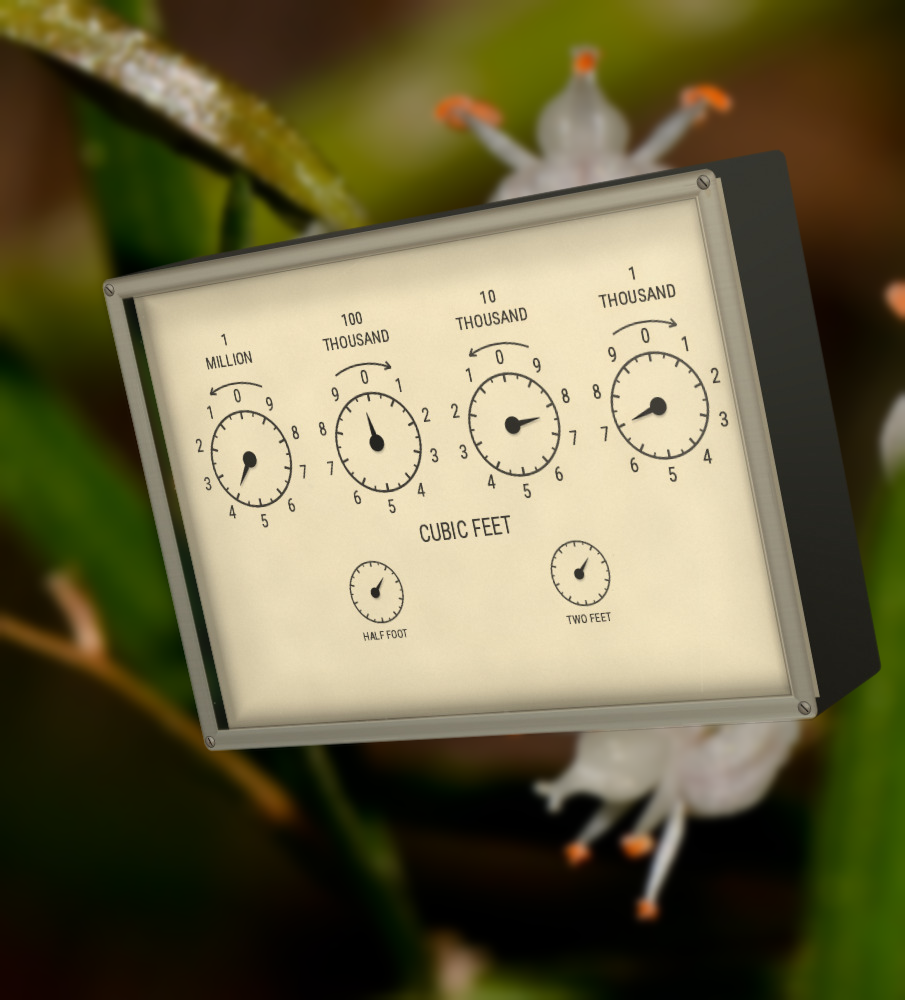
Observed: 397700 ft³
